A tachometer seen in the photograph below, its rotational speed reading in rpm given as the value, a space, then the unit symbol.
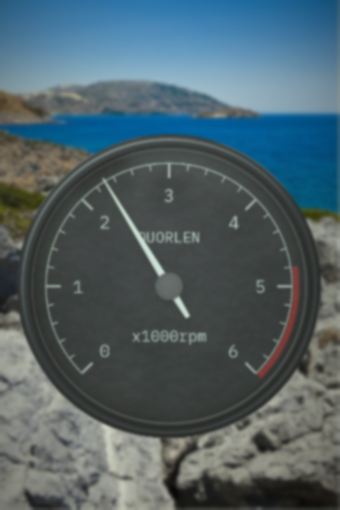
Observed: 2300 rpm
